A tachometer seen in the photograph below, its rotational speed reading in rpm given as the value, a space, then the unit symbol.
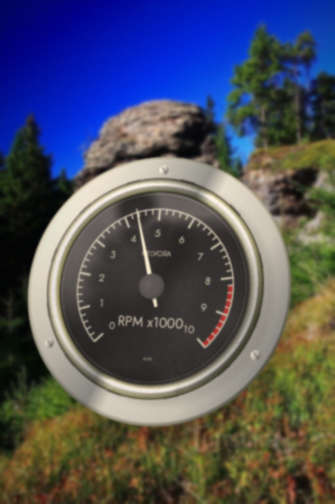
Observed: 4400 rpm
